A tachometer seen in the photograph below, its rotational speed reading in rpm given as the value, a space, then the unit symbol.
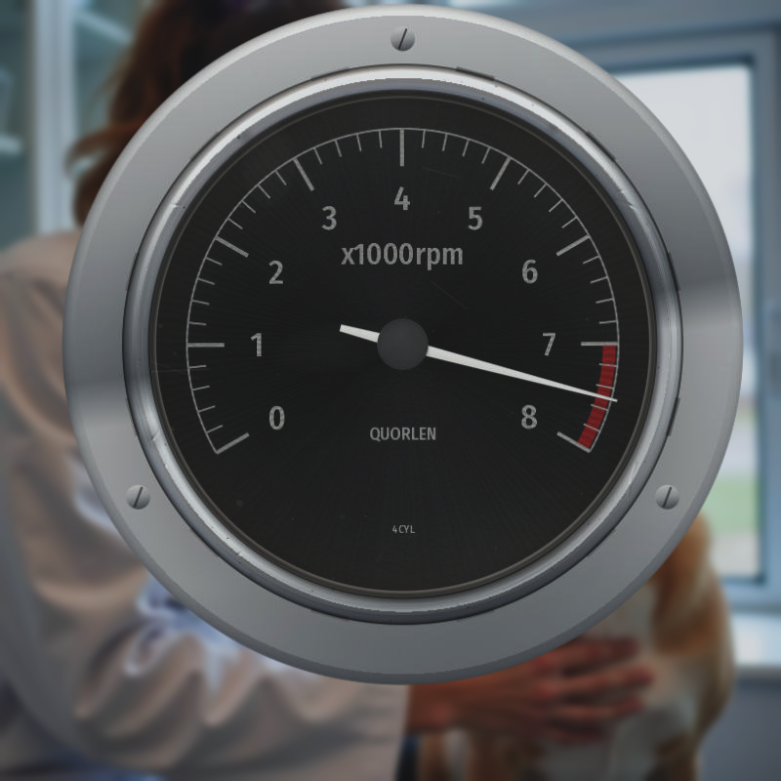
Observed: 7500 rpm
